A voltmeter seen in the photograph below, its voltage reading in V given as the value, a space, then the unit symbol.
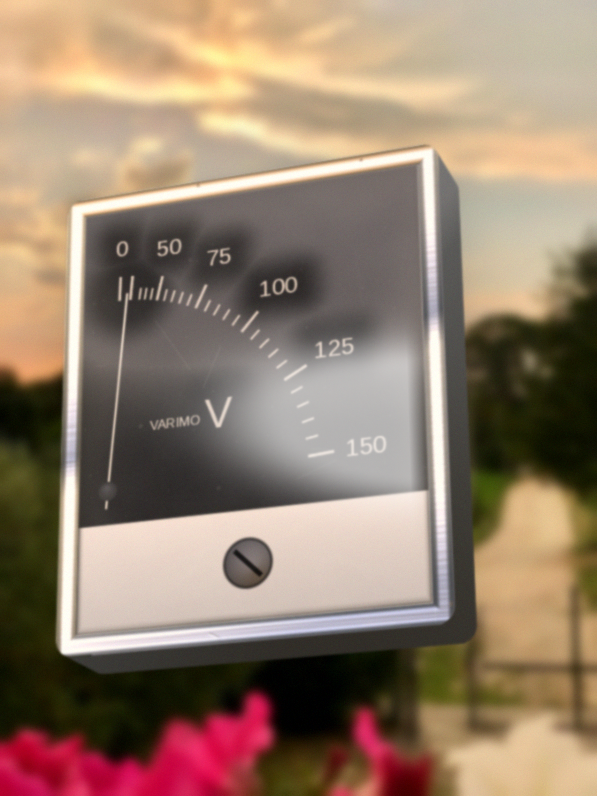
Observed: 25 V
